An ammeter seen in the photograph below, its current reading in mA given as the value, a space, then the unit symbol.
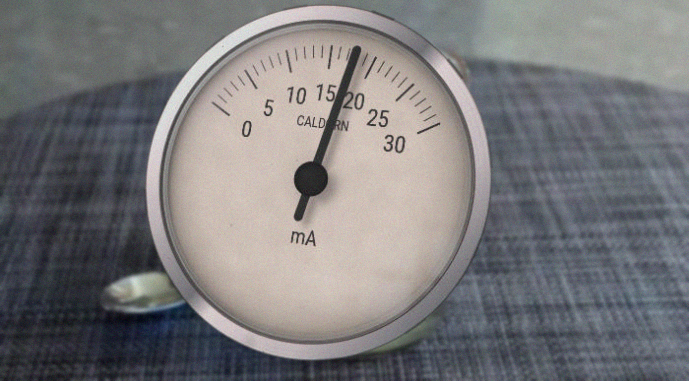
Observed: 18 mA
